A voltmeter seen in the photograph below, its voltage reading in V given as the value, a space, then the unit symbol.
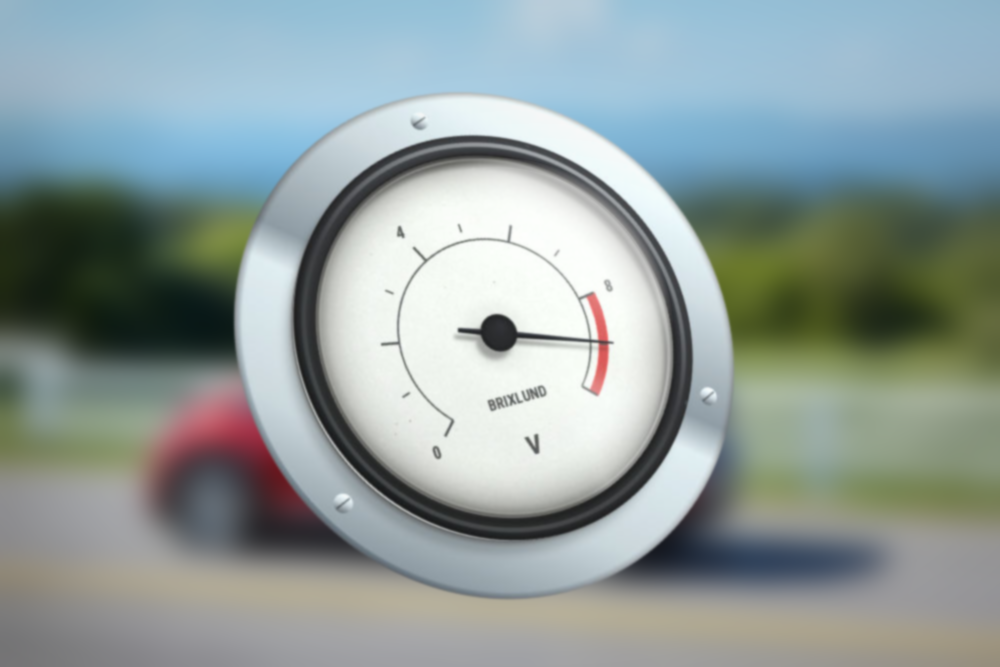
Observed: 9 V
